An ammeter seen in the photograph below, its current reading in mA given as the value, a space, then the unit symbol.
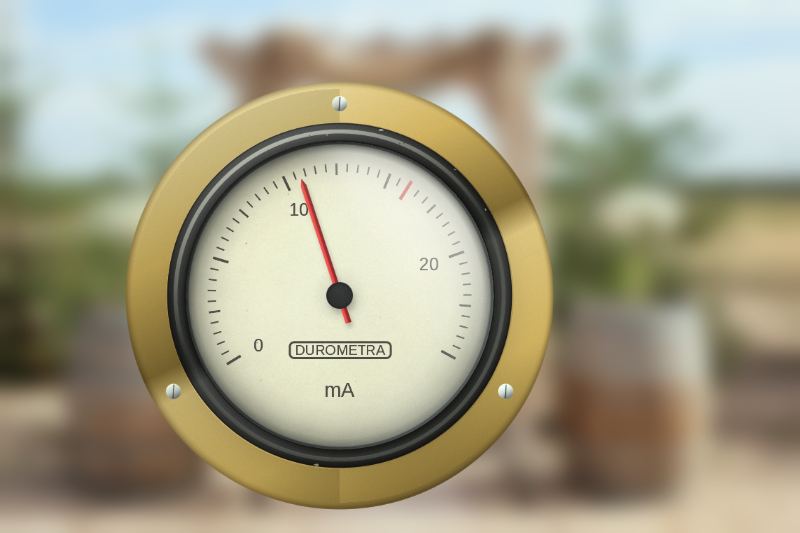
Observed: 10.75 mA
